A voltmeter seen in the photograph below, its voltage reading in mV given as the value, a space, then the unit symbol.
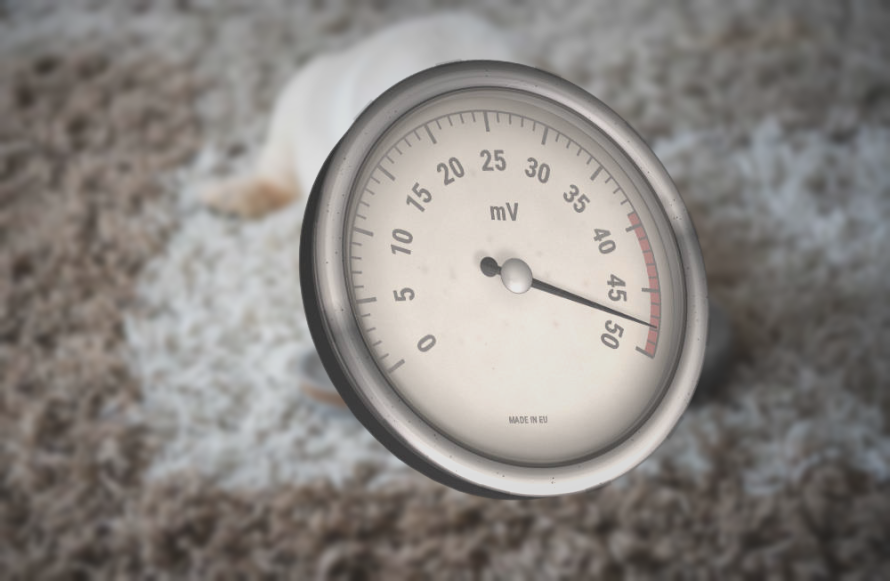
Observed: 48 mV
